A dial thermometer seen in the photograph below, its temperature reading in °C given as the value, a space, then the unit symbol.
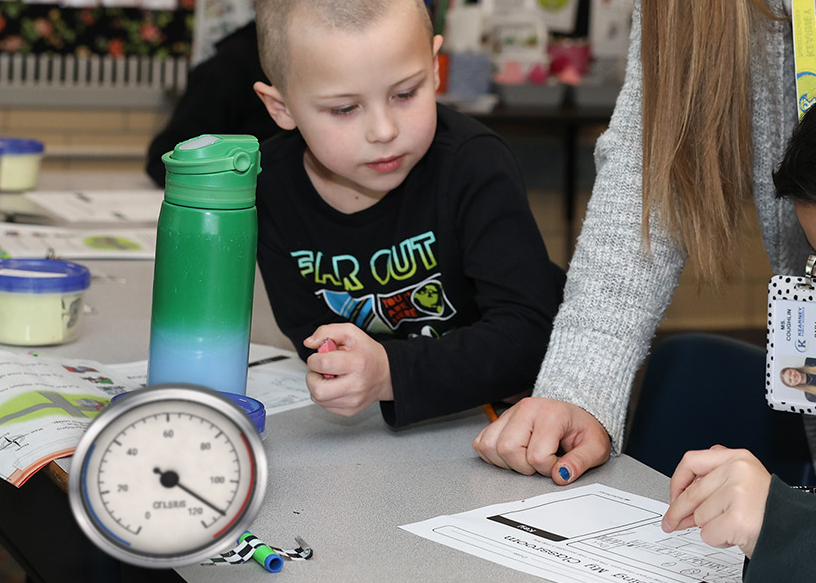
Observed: 112 °C
